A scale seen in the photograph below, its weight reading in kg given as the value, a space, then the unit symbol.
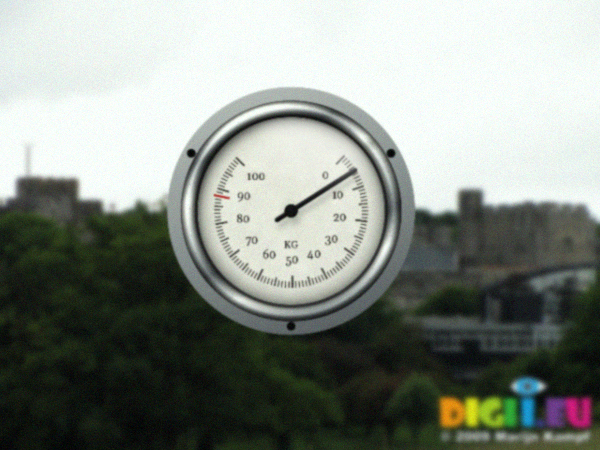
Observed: 5 kg
